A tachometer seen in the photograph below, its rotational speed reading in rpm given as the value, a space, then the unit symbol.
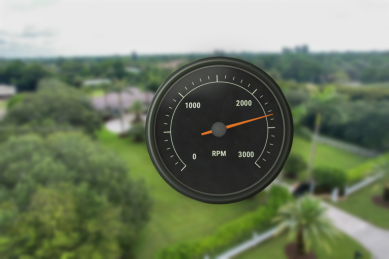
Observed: 2350 rpm
